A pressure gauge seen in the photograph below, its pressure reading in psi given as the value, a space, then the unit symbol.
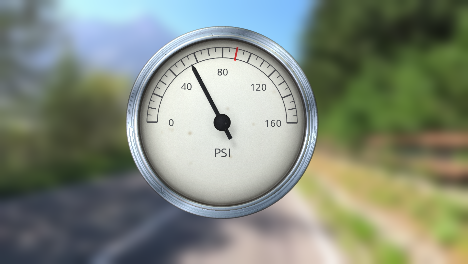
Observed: 55 psi
